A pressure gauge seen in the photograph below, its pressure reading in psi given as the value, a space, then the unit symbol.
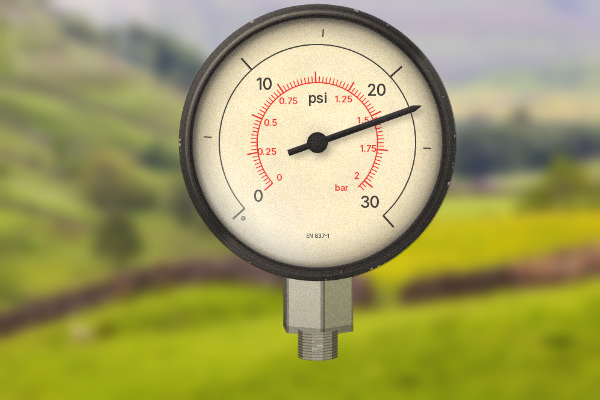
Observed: 22.5 psi
